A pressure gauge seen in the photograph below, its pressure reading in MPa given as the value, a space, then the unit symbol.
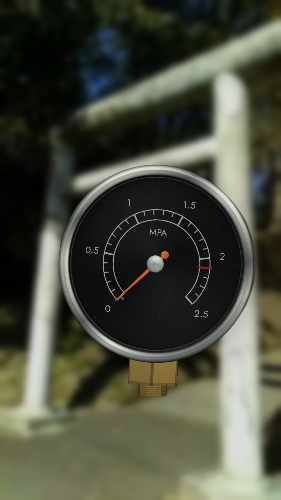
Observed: 0 MPa
